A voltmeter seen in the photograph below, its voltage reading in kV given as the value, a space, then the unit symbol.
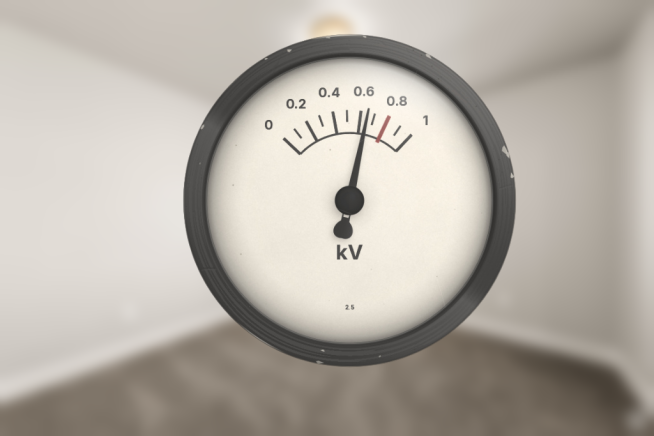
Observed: 0.65 kV
